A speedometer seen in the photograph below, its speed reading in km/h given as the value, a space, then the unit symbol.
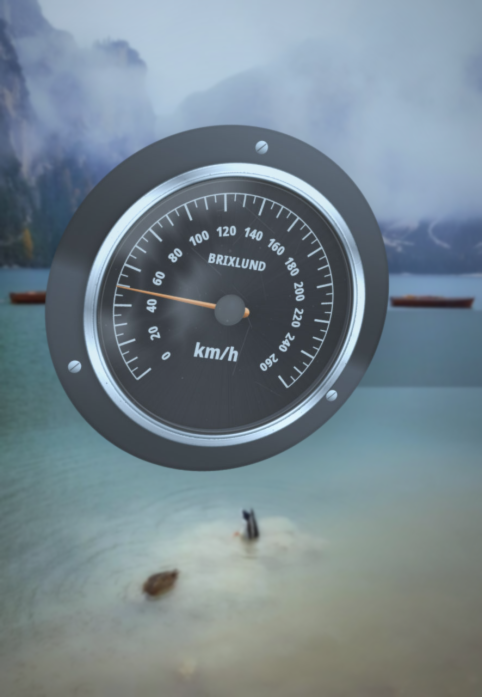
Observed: 50 km/h
